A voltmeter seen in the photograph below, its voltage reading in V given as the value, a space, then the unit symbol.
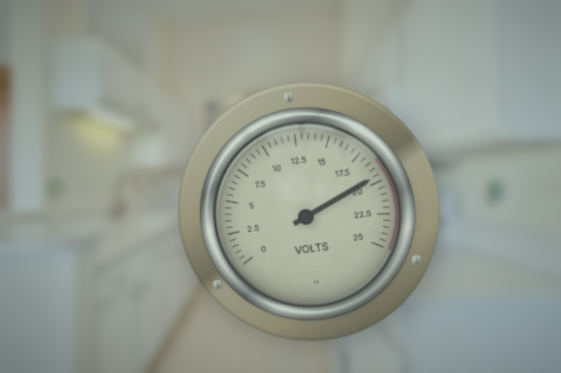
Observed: 19.5 V
